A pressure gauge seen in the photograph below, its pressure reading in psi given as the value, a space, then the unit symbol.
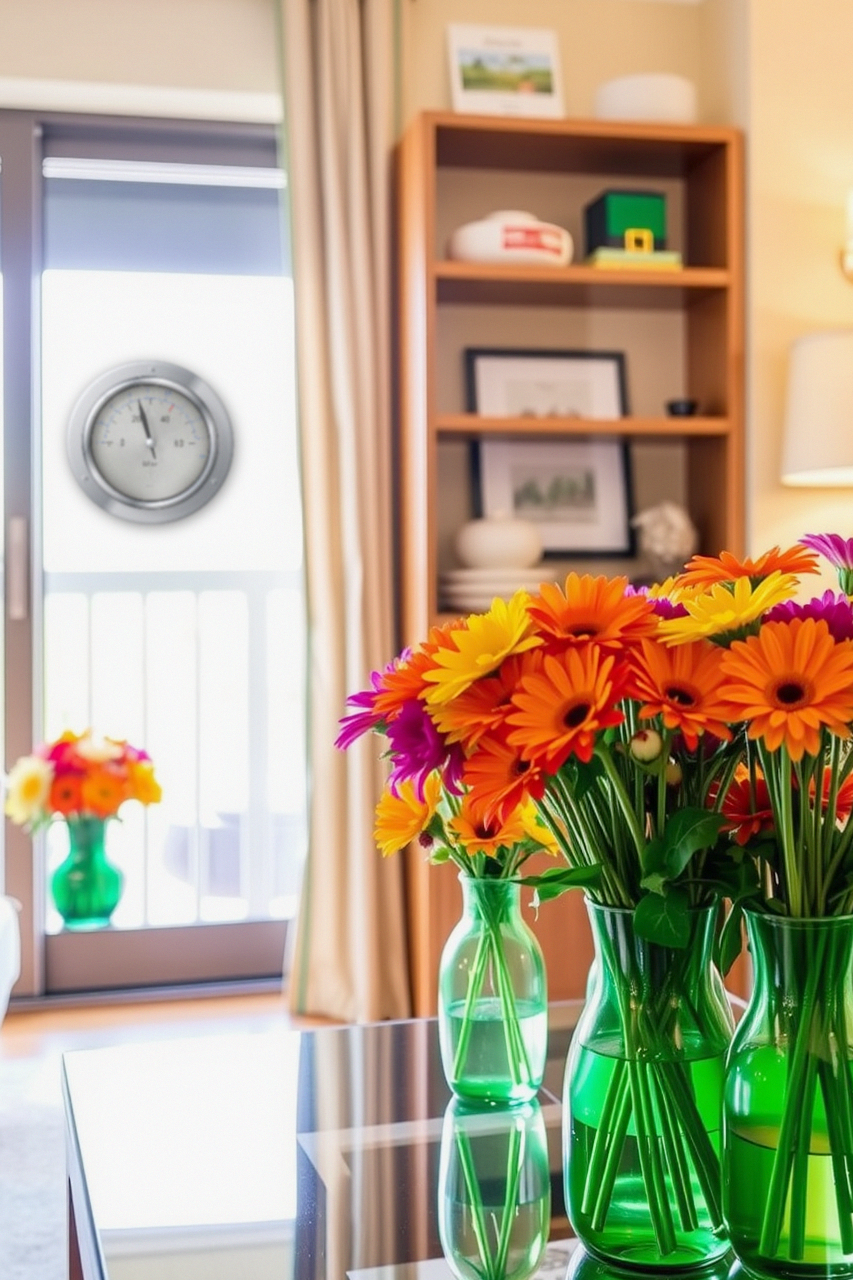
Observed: 25 psi
